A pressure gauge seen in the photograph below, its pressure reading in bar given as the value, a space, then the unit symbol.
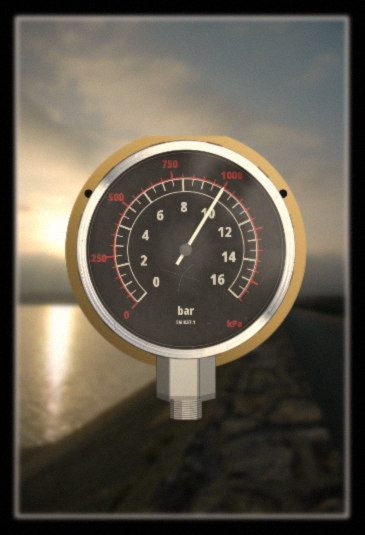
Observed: 10 bar
